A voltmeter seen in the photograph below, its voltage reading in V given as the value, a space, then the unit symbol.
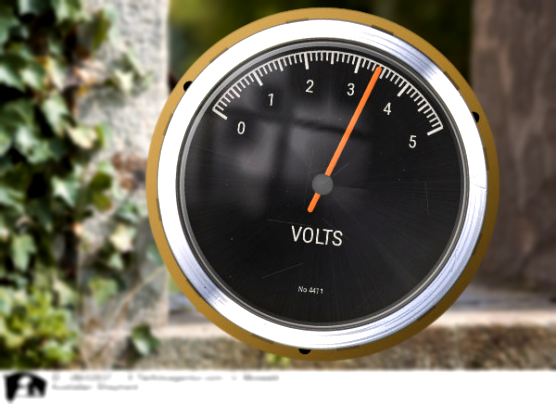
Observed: 3.4 V
